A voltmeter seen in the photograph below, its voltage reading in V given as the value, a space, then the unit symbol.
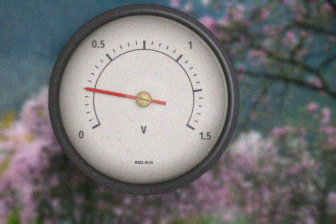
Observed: 0.25 V
